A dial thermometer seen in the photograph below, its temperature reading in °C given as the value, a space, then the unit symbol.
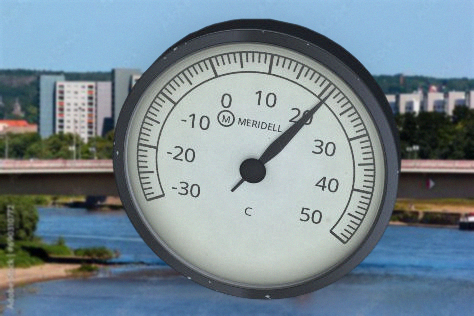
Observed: 21 °C
